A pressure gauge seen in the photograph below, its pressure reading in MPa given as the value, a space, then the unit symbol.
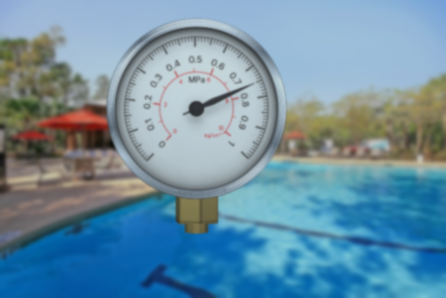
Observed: 0.75 MPa
